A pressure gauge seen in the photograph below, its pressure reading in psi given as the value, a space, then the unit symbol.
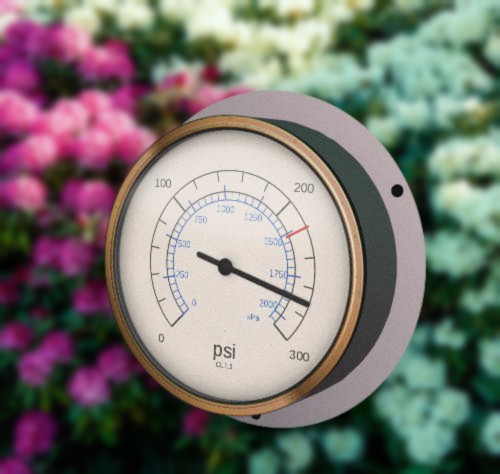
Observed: 270 psi
